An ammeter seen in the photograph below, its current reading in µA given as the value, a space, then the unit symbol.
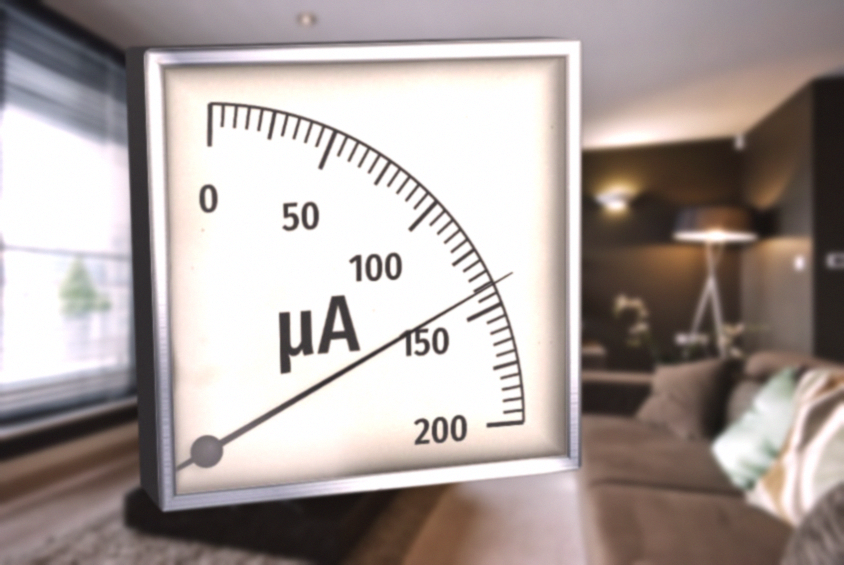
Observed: 140 µA
